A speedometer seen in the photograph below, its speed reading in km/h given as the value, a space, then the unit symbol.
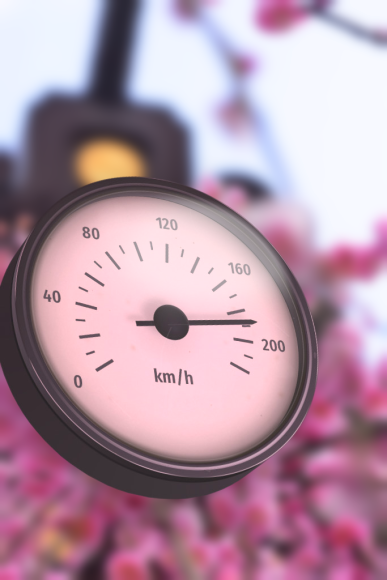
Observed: 190 km/h
